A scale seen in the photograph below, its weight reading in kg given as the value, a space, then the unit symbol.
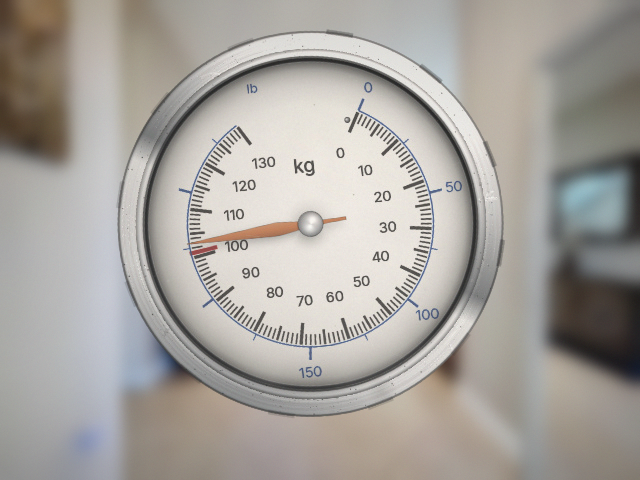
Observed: 103 kg
